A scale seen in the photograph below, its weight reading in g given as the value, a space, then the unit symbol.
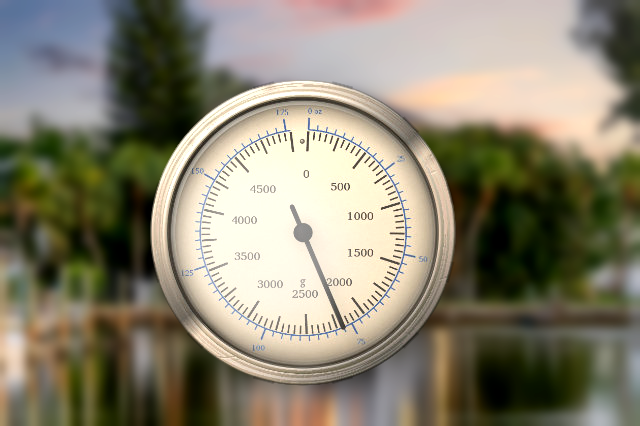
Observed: 2200 g
